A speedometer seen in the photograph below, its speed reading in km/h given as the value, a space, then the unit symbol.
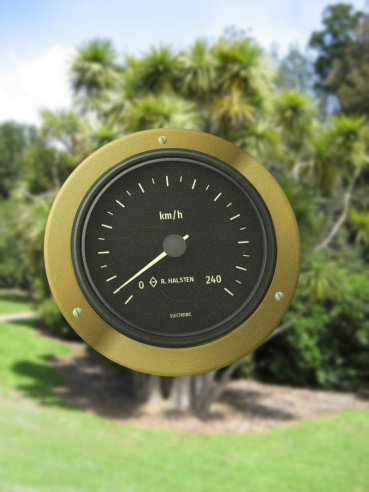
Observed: 10 km/h
